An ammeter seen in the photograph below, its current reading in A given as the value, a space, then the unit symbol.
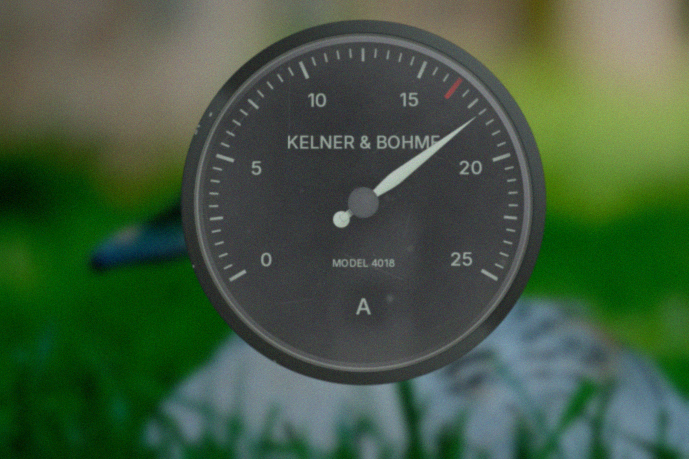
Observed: 18 A
